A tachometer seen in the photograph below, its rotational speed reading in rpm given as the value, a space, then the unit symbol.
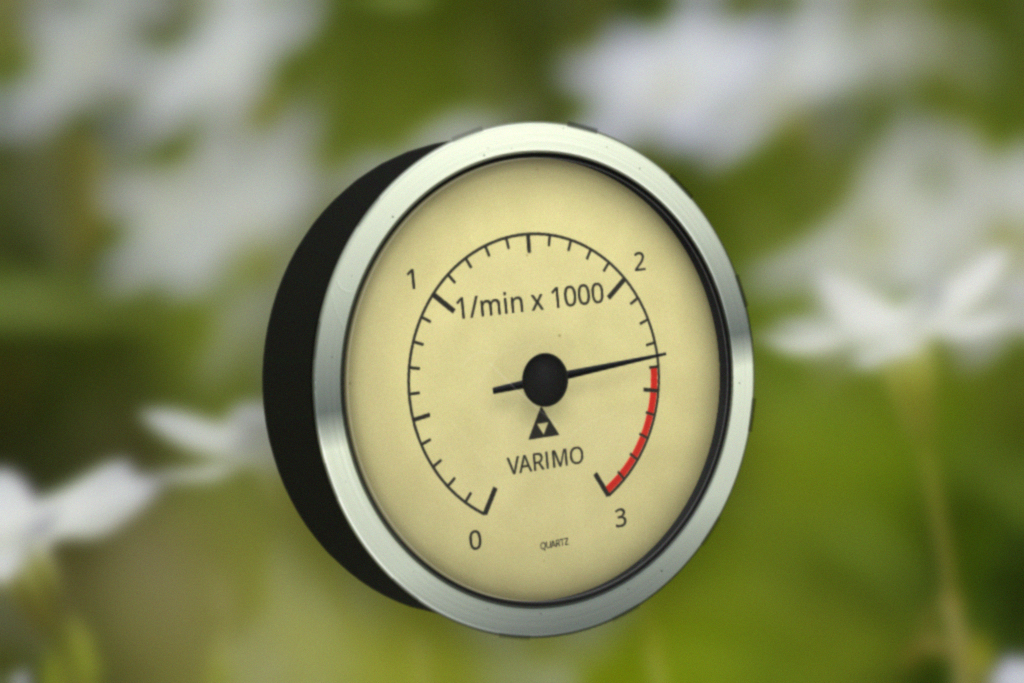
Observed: 2350 rpm
